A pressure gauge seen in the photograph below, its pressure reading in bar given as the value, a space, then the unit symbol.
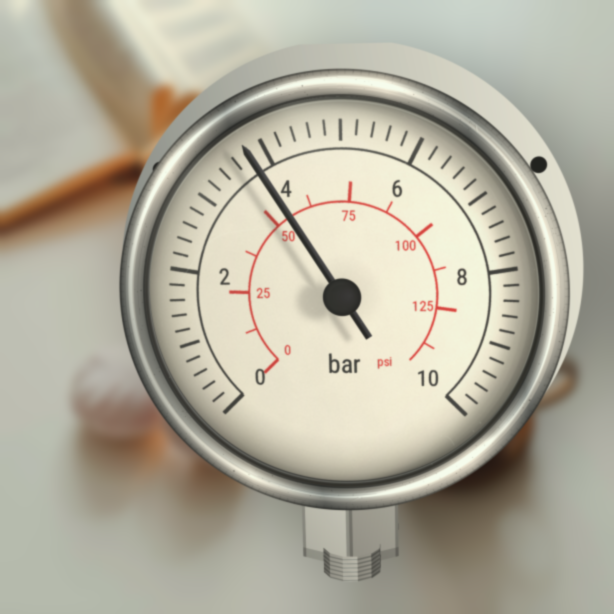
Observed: 3.8 bar
